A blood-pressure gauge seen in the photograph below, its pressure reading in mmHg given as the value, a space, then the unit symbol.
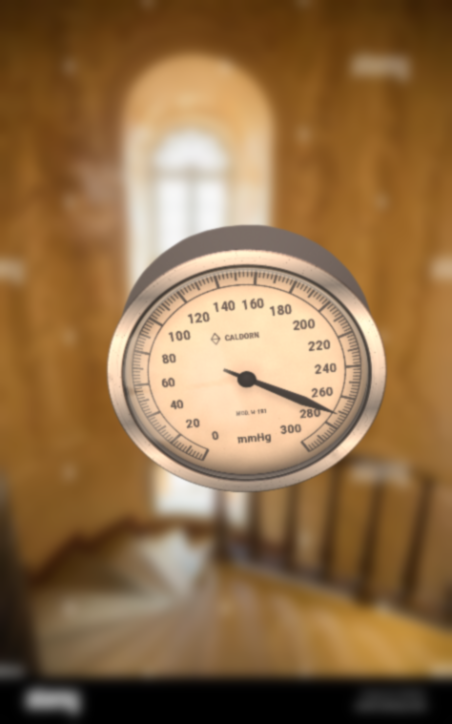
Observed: 270 mmHg
